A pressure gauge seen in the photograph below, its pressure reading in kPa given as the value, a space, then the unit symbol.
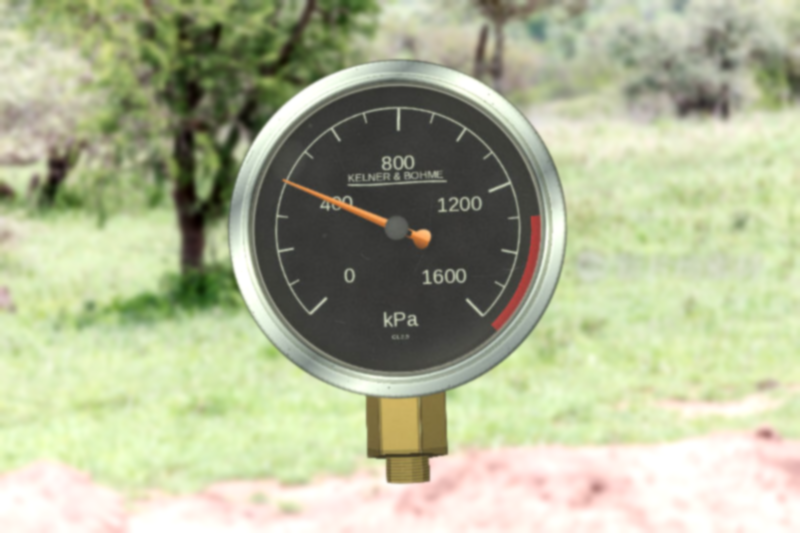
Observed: 400 kPa
